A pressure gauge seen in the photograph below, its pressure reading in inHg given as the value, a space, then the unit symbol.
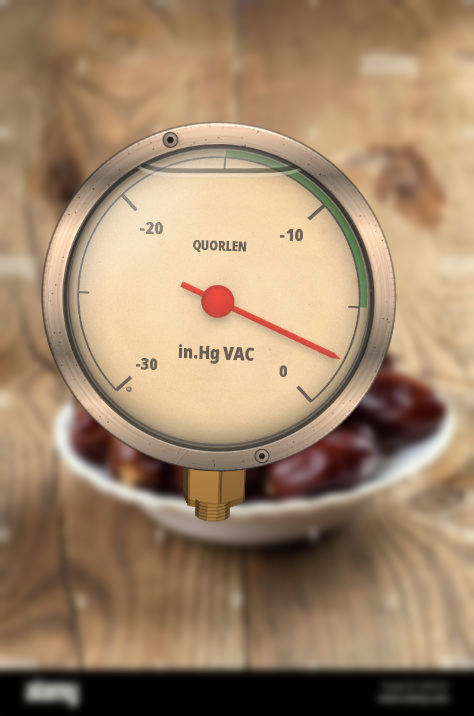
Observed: -2.5 inHg
